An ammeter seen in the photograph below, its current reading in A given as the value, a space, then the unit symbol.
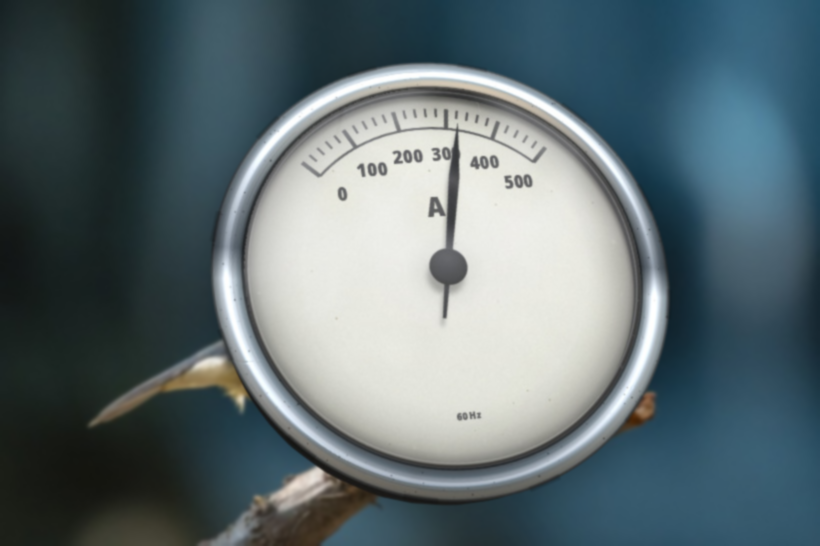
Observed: 320 A
